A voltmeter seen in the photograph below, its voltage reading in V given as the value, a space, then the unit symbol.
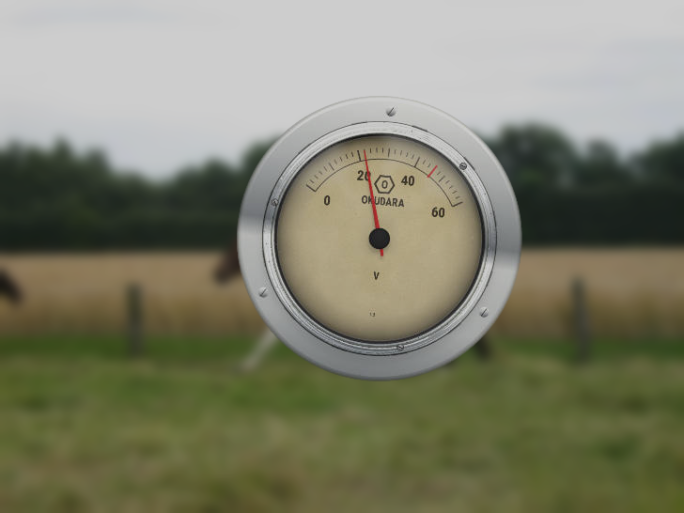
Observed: 22 V
